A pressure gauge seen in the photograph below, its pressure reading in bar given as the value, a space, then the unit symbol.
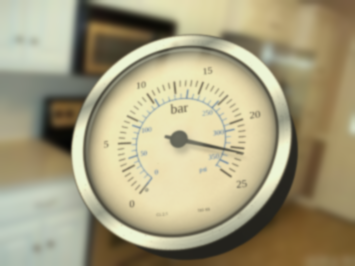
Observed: 23 bar
